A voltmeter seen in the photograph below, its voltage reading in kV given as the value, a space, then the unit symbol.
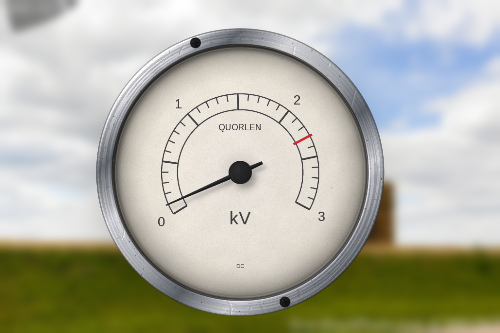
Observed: 0.1 kV
